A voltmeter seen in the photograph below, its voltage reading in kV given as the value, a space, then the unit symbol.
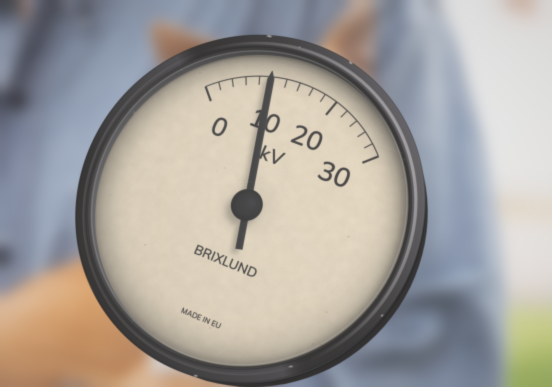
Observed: 10 kV
